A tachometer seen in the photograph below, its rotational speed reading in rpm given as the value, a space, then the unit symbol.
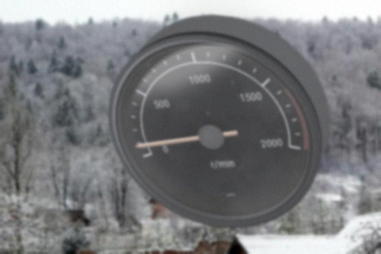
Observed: 100 rpm
